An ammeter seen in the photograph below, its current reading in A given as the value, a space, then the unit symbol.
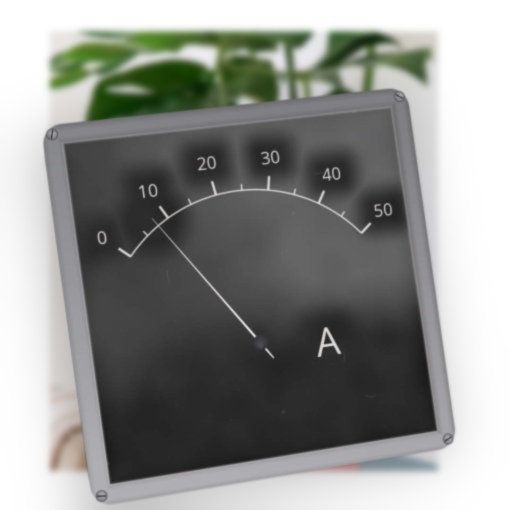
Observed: 7.5 A
